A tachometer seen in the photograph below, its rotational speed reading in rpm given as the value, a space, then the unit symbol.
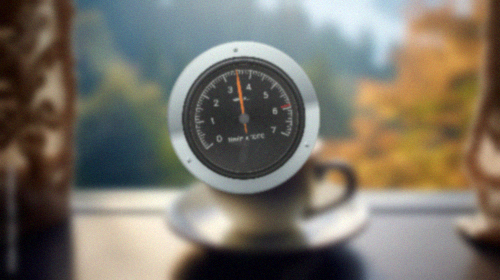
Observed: 3500 rpm
